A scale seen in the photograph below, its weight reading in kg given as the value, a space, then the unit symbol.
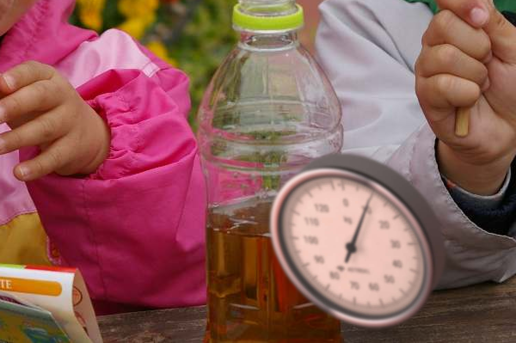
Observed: 10 kg
